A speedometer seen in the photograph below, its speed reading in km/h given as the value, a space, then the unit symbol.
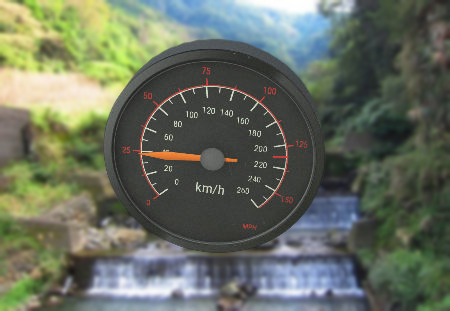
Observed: 40 km/h
